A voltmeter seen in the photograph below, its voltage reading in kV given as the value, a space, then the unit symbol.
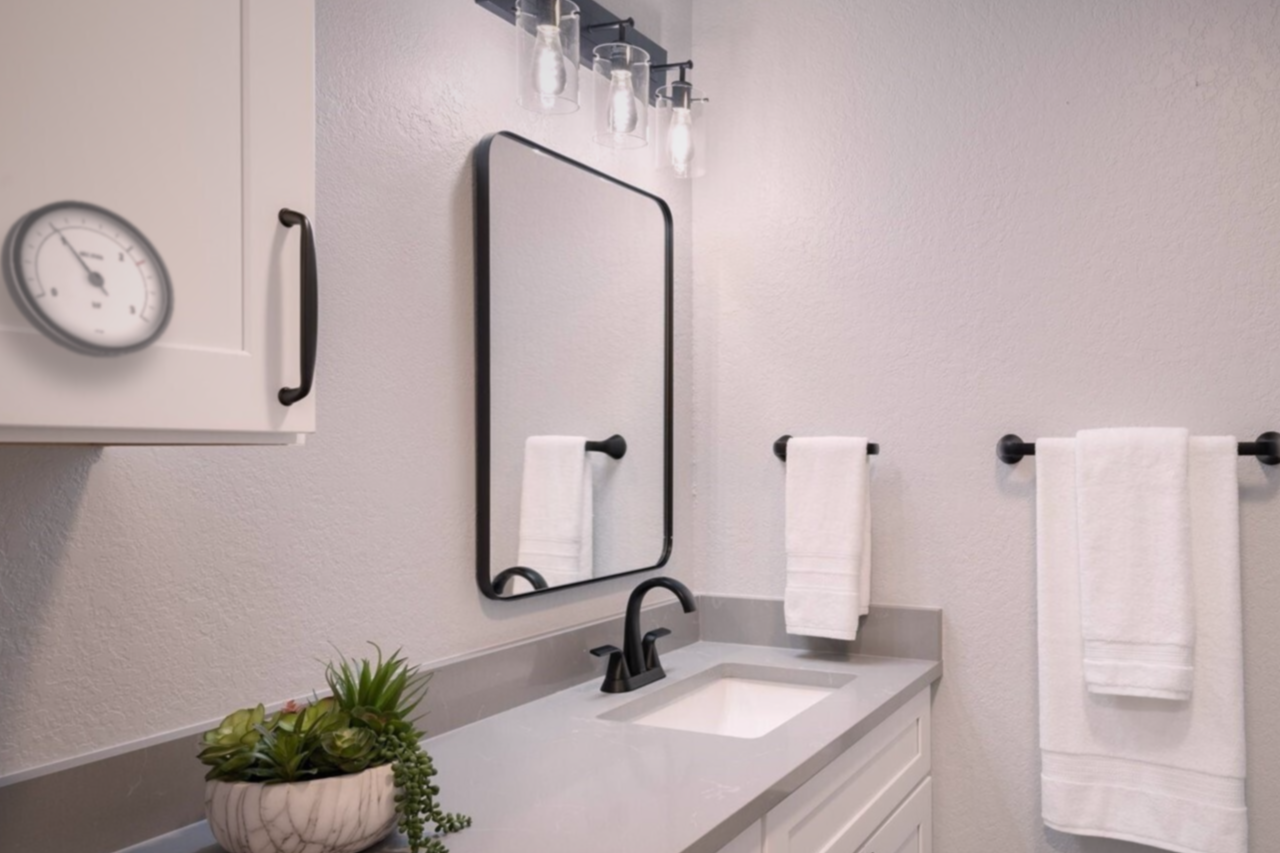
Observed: 1 kV
